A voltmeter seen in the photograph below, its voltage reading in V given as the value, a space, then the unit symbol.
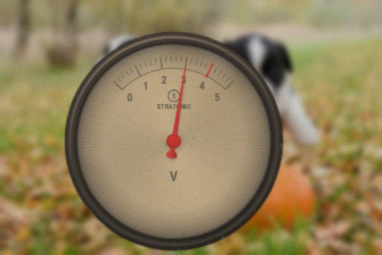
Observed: 3 V
